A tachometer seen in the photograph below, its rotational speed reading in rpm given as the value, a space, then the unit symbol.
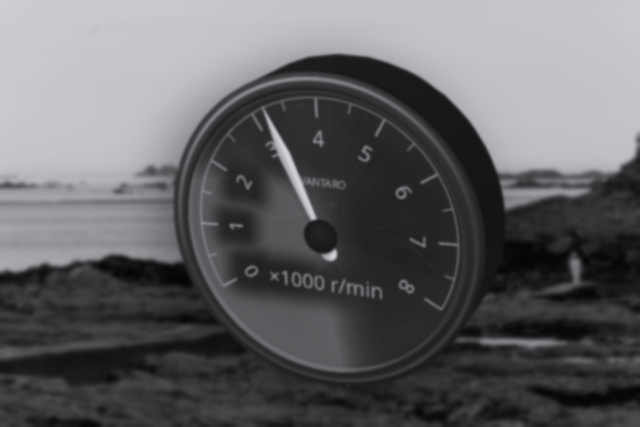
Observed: 3250 rpm
